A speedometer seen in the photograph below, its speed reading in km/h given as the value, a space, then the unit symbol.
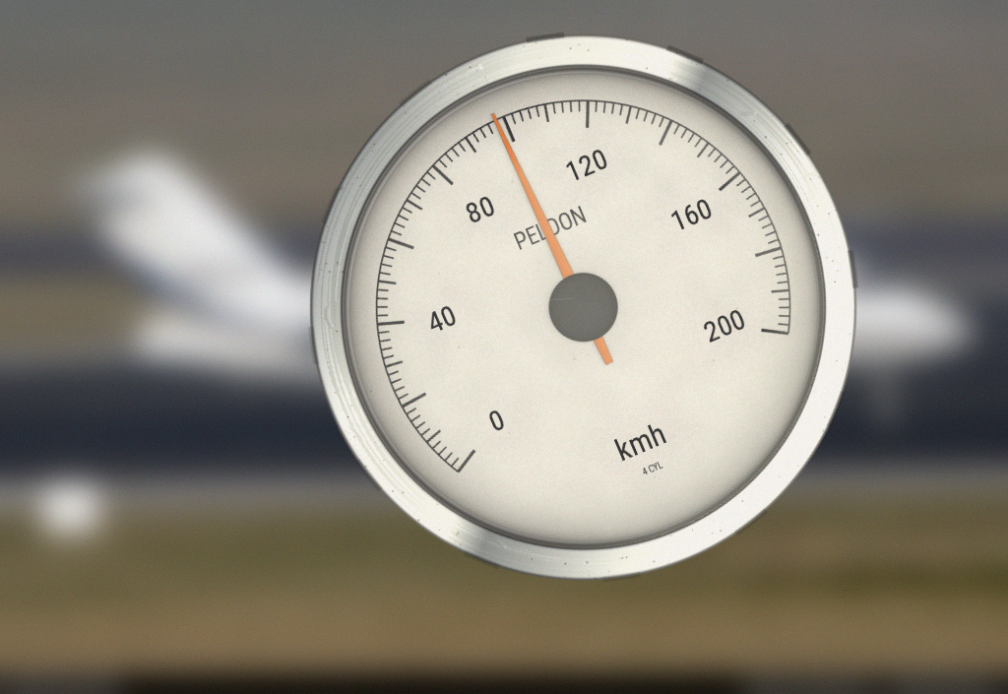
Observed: 98 km/h
